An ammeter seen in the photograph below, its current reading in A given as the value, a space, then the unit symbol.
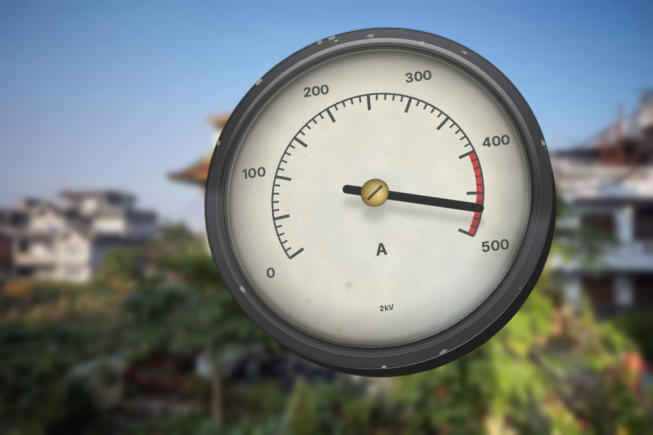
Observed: 470 A
